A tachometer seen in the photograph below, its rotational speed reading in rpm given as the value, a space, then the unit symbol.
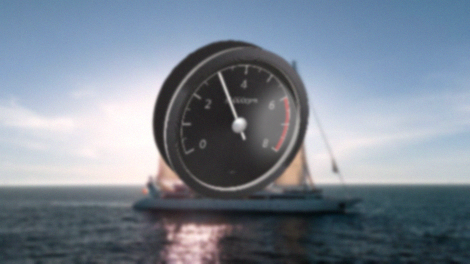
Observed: 3000 rpm
